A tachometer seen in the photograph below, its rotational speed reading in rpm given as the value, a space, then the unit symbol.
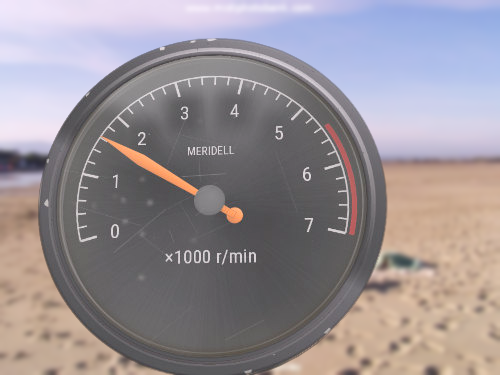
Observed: 1600 rpm
